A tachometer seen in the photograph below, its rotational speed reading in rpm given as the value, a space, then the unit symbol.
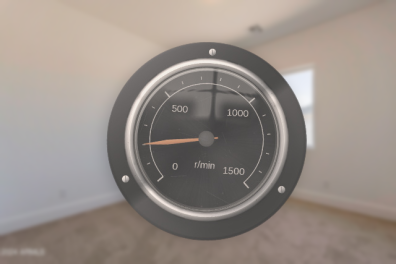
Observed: 200 rpm
